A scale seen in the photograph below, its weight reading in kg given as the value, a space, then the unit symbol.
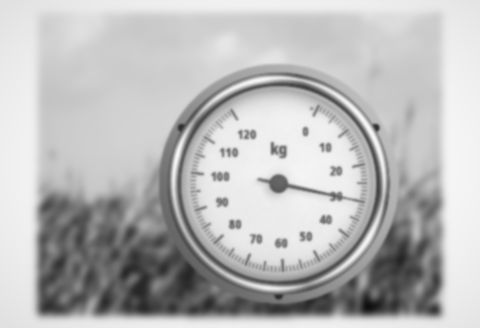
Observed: 30 kg
